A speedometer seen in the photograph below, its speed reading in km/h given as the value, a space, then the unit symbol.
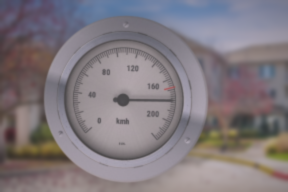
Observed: 180 km/h
